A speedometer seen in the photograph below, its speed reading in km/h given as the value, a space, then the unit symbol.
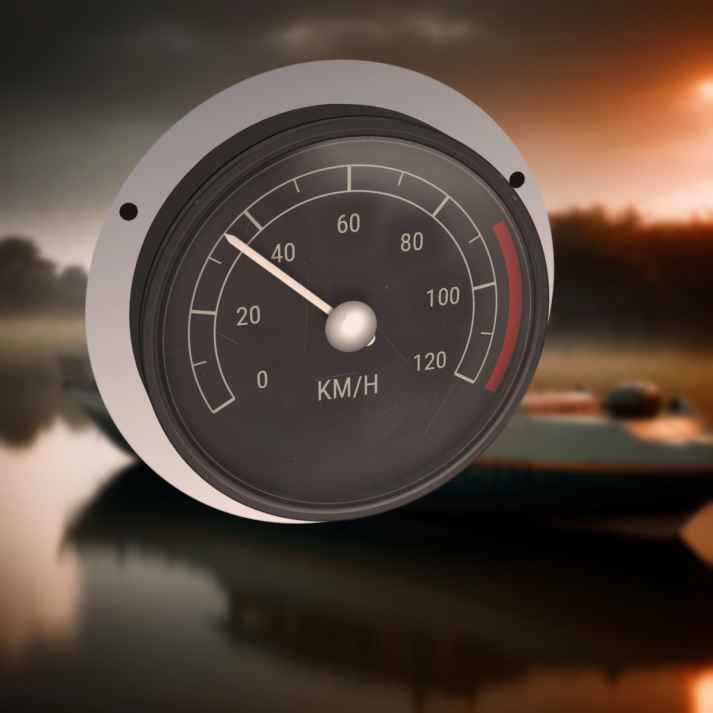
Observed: 35 km/h
